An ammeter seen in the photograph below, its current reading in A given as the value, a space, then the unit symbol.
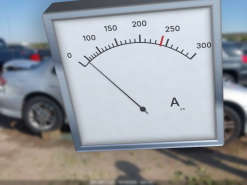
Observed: 50 A
